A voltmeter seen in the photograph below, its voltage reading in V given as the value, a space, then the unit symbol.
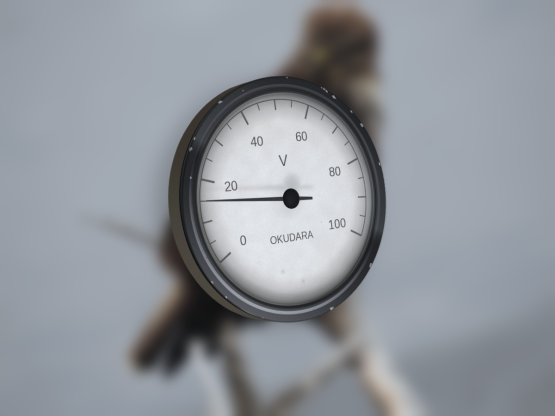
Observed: 15 V
